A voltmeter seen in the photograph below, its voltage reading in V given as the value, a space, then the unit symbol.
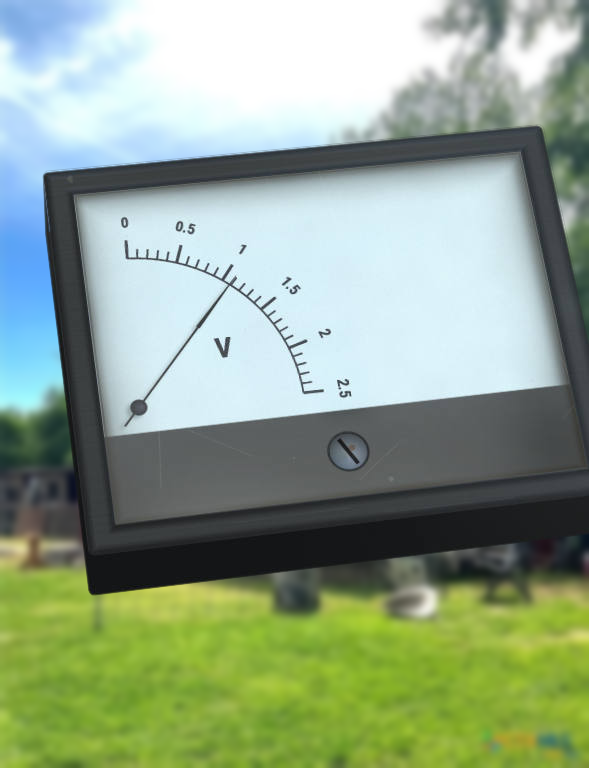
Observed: 1.1 V
